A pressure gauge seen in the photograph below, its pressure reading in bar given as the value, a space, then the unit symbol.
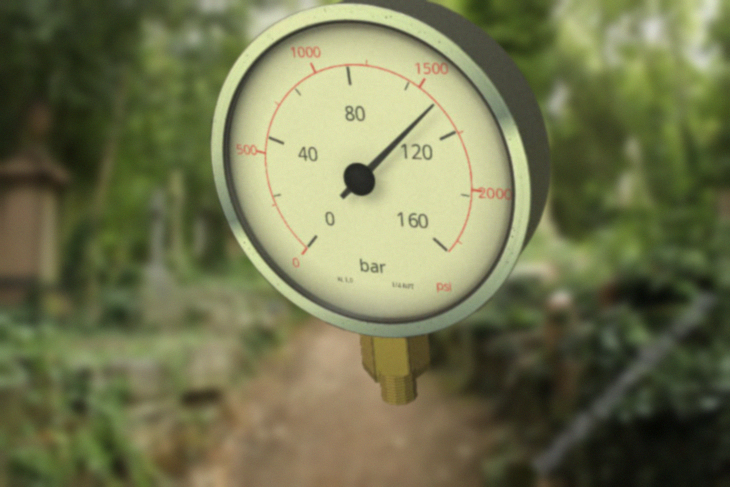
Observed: 110 bar
